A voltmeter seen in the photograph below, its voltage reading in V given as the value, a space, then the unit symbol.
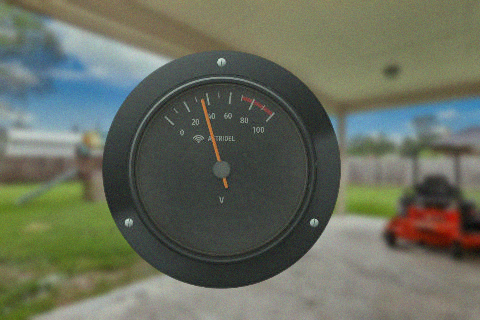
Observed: 35 V
